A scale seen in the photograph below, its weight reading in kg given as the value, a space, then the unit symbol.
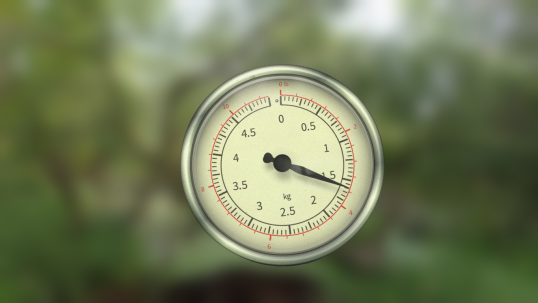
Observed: 1.6 kg
